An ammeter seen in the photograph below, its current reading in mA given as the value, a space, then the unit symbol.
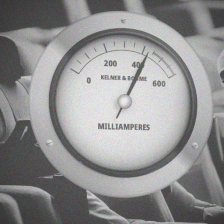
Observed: 425 mA
